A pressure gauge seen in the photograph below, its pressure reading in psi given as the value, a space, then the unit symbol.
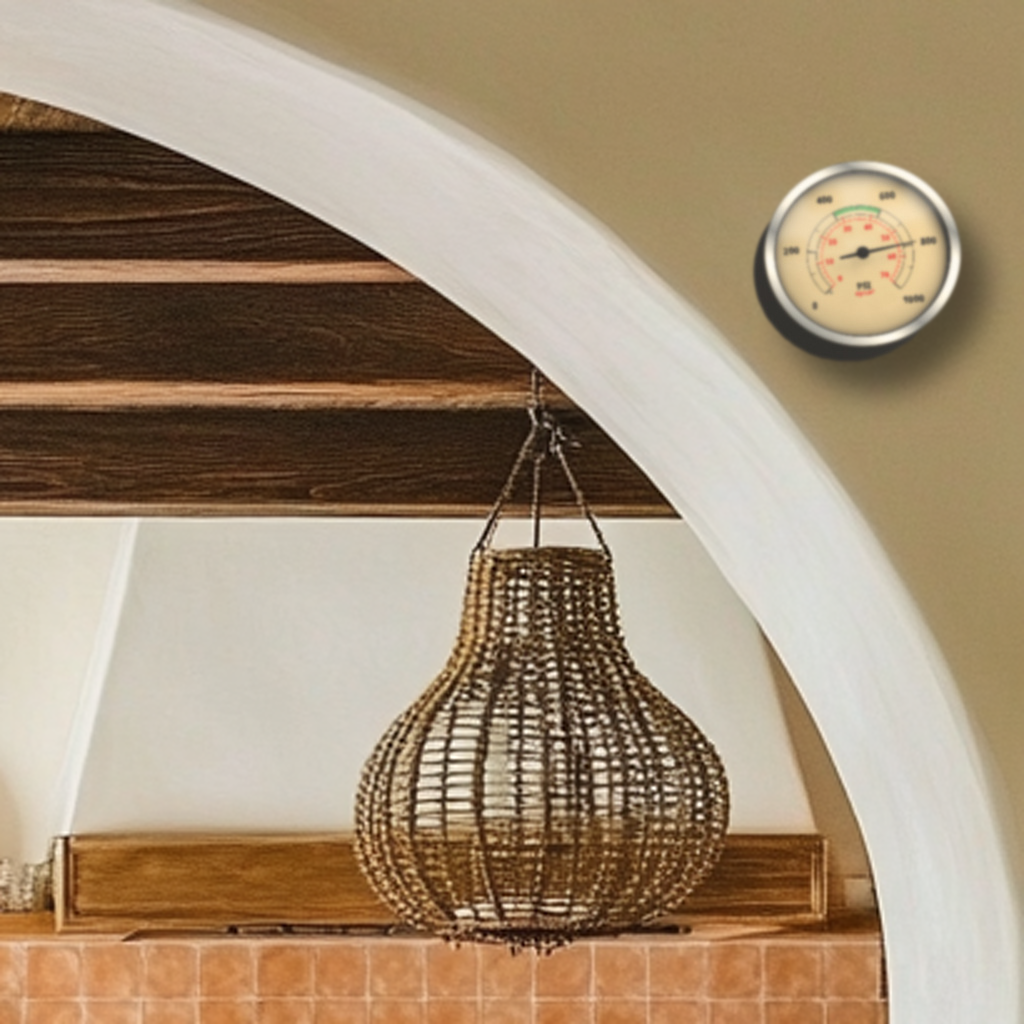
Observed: 800 psi
